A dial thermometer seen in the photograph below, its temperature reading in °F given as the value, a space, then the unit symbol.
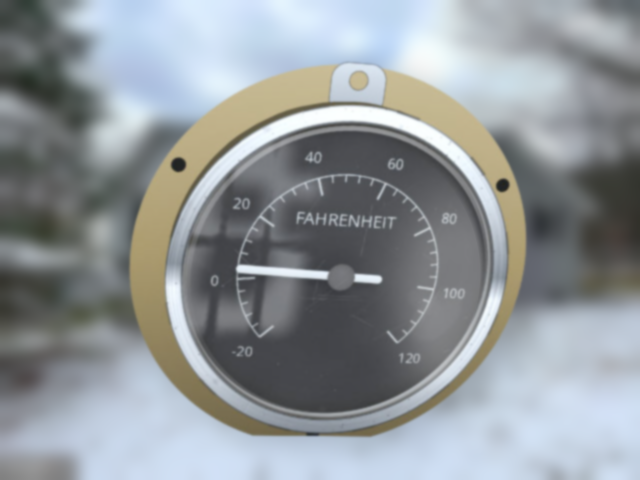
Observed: 4 °F
